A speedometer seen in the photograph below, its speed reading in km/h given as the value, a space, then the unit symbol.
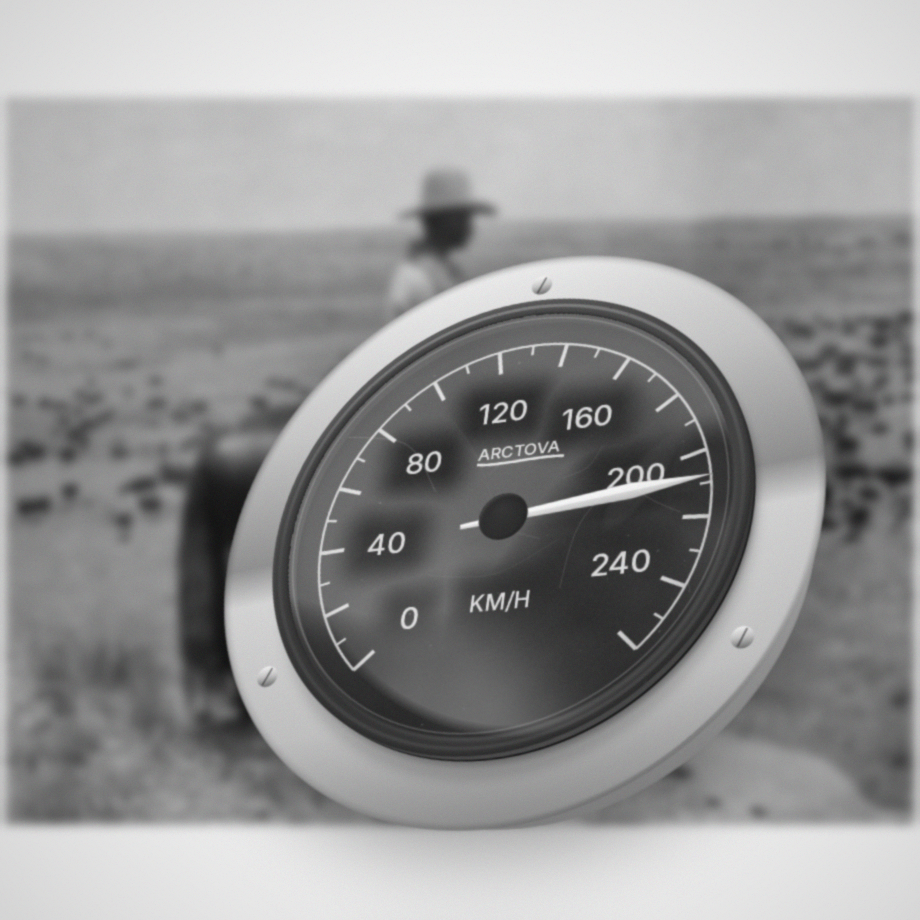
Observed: 210 km/h
